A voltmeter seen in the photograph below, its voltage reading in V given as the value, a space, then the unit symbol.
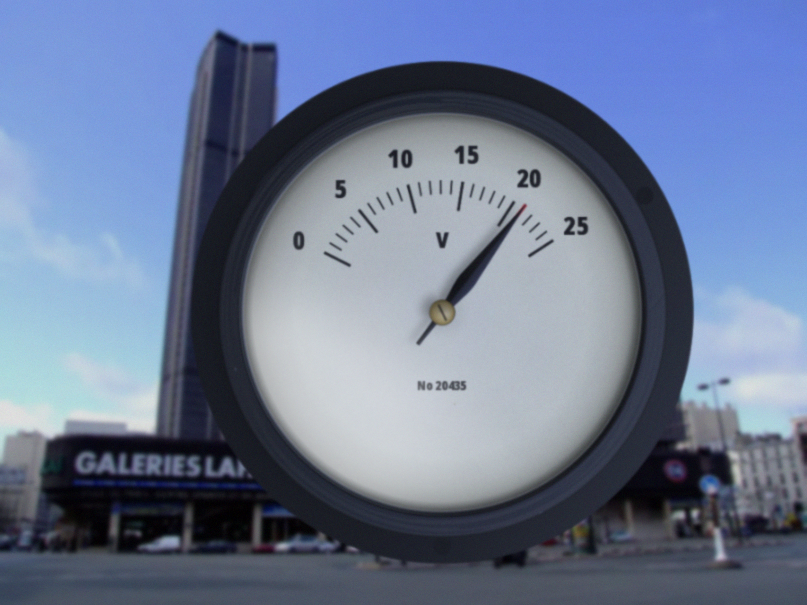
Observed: 21 V
